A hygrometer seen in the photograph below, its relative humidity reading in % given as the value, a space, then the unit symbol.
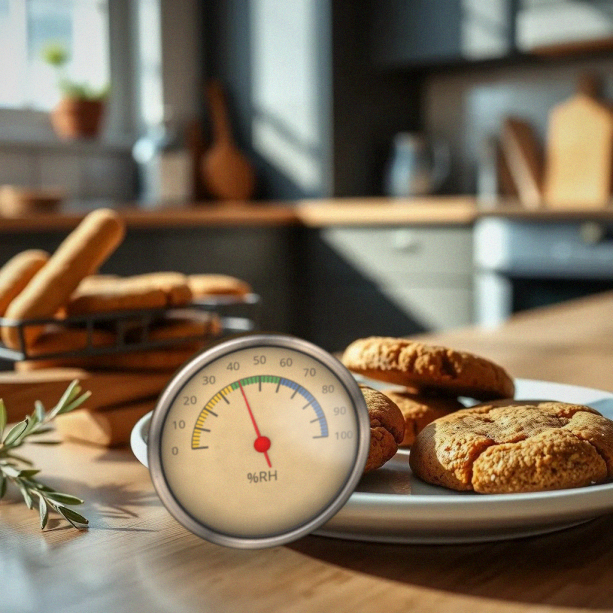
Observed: 40 %
